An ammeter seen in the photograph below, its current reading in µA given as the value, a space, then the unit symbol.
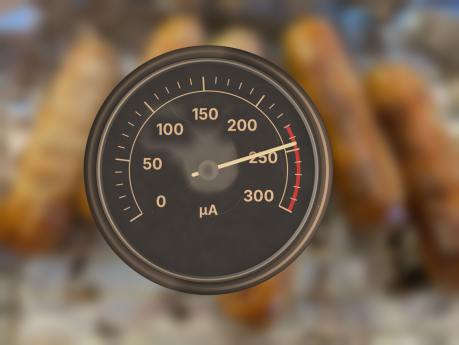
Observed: 245 µA
